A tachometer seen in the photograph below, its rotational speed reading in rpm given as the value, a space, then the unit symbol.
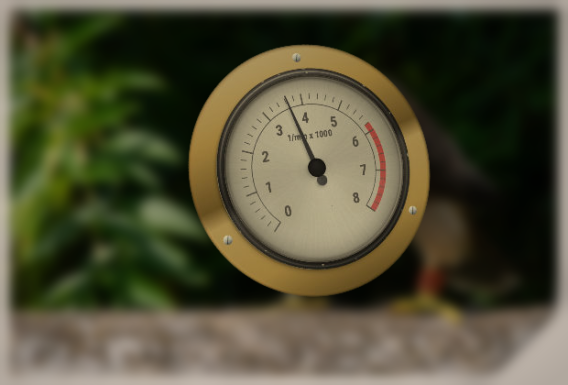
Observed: 3600 rpm
